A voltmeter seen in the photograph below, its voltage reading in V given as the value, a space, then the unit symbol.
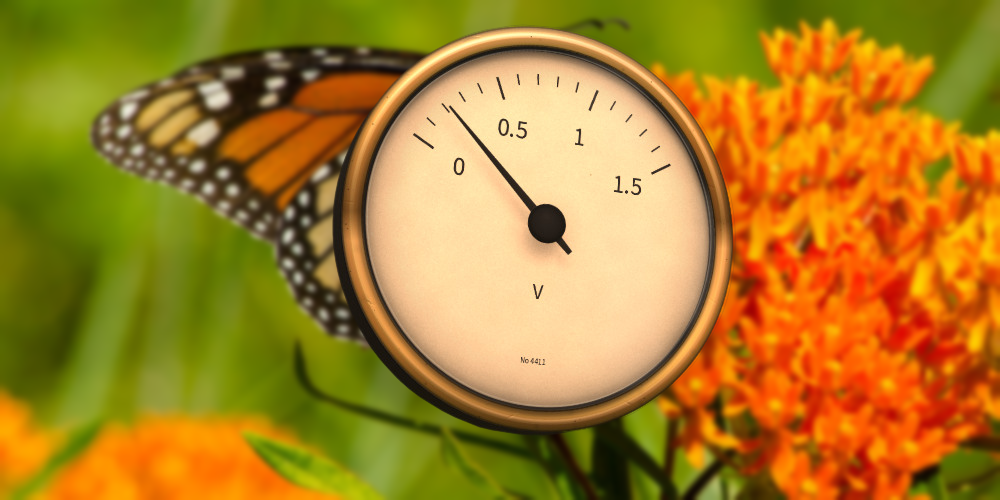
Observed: 0.2 V
